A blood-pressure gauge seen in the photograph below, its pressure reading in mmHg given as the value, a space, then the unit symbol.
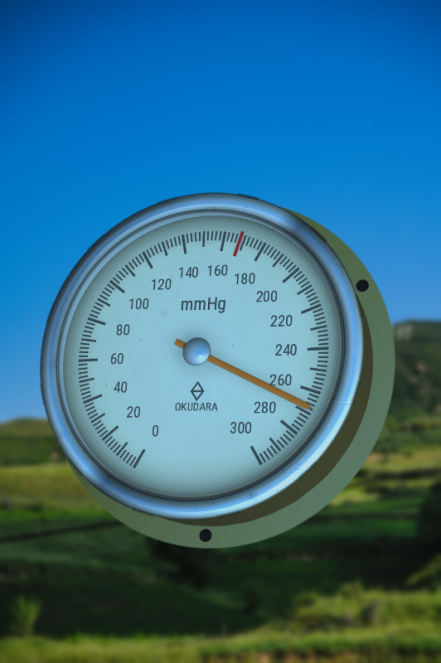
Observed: 268 mmHg
